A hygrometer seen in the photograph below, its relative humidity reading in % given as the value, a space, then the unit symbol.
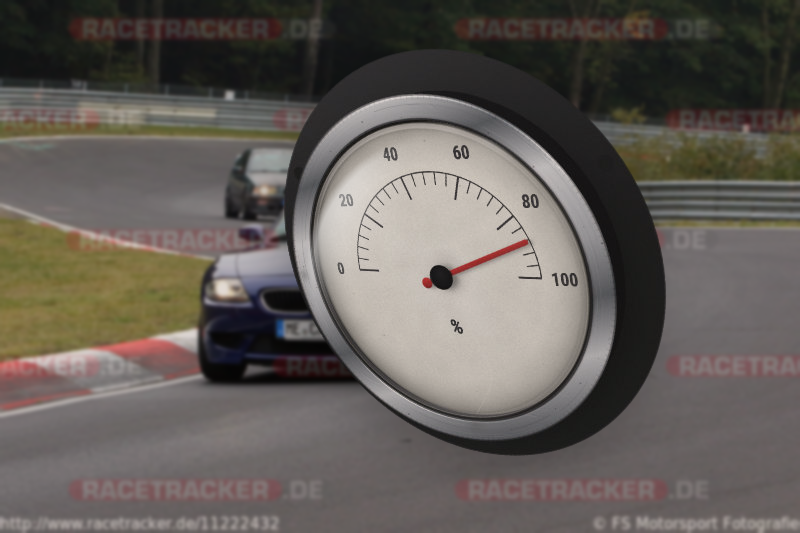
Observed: 88 %
